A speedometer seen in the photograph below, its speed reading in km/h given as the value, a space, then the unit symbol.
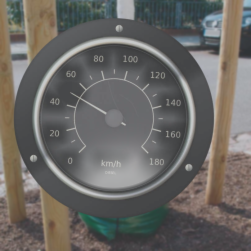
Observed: 50 km/h
